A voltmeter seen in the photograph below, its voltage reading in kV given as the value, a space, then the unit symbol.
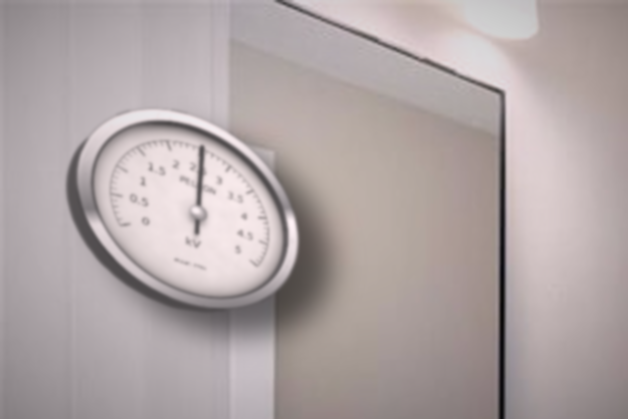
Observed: 2.5 kV
